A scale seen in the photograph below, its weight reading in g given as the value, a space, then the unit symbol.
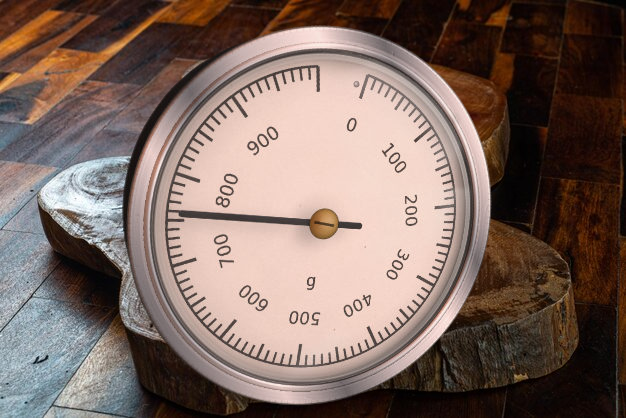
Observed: 760 g
